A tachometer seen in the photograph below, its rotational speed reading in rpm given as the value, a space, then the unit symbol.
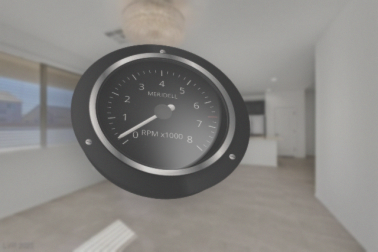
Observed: 200 rpm
